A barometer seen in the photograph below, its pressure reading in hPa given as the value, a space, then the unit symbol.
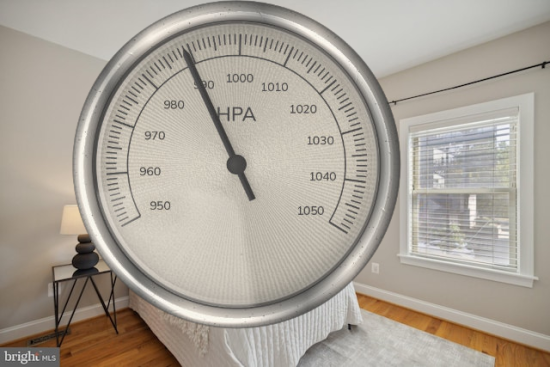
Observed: 989 hPa
